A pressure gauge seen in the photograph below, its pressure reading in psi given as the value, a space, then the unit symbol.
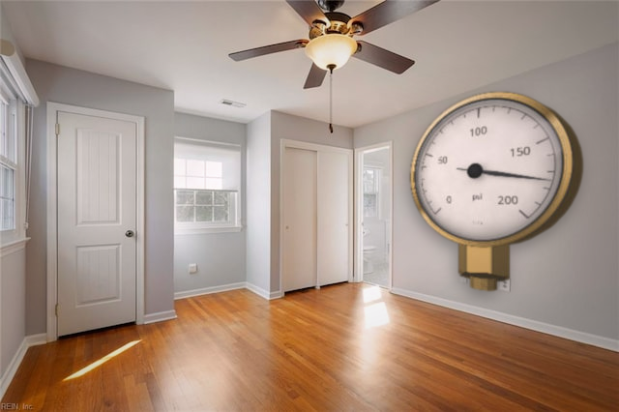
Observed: 175 psi
